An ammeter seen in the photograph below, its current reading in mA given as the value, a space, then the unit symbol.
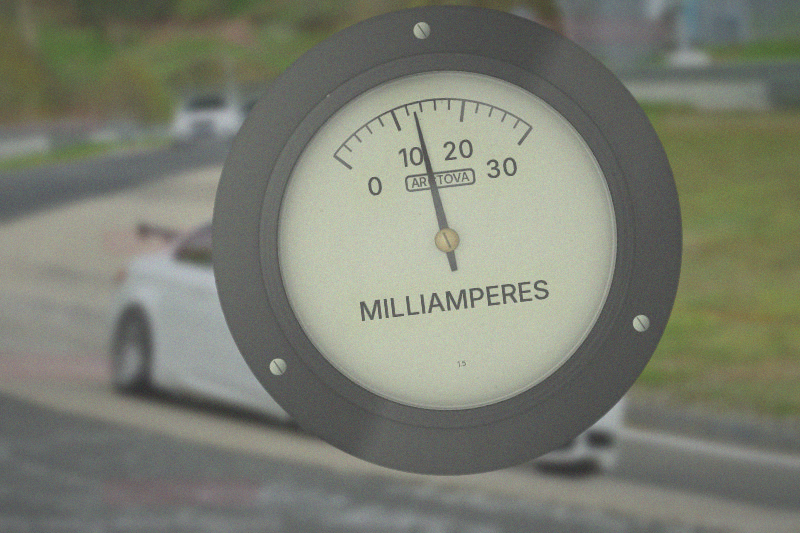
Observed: 13 mA
